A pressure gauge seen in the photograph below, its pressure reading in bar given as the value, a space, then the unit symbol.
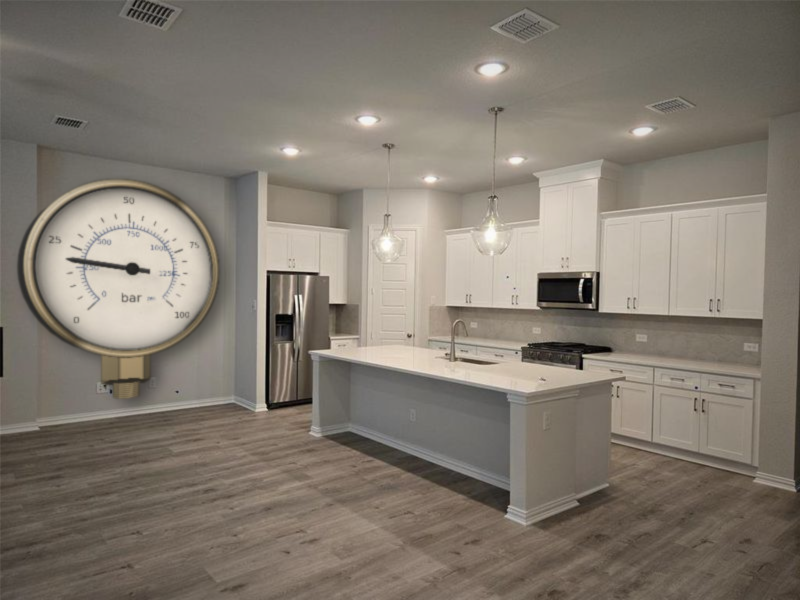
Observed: 20 bar
